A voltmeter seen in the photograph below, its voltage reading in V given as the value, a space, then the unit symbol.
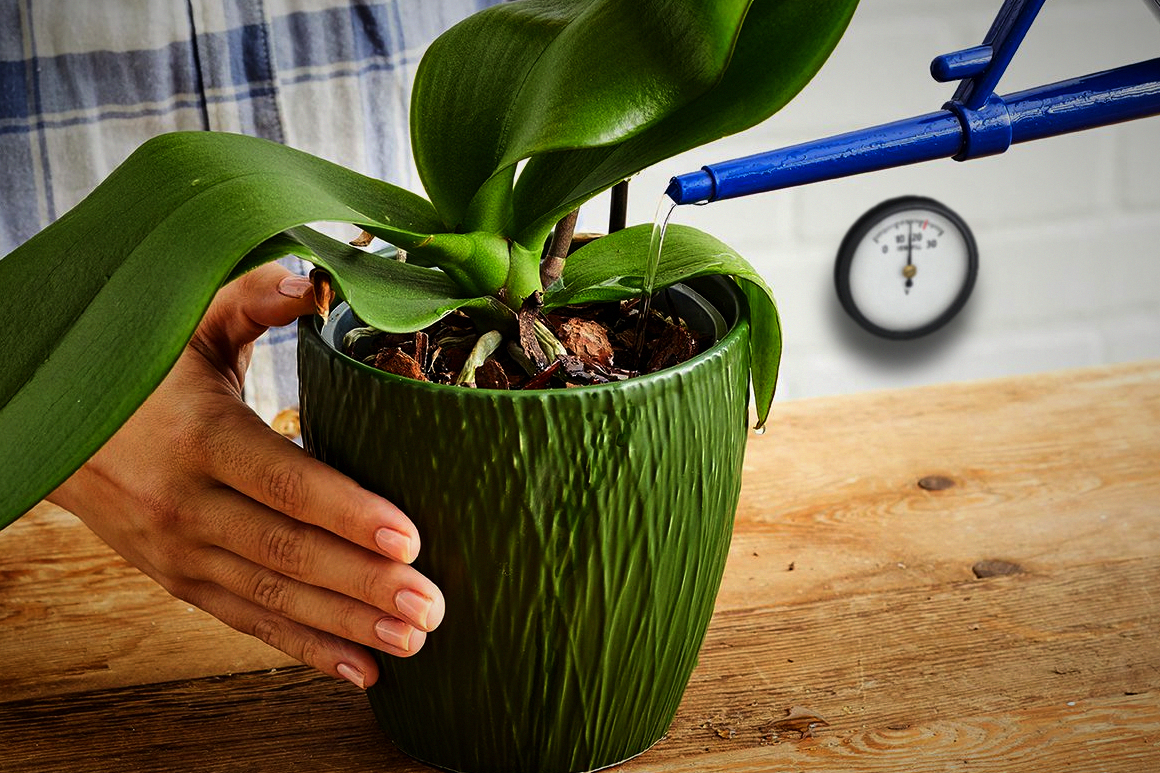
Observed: 15 V
